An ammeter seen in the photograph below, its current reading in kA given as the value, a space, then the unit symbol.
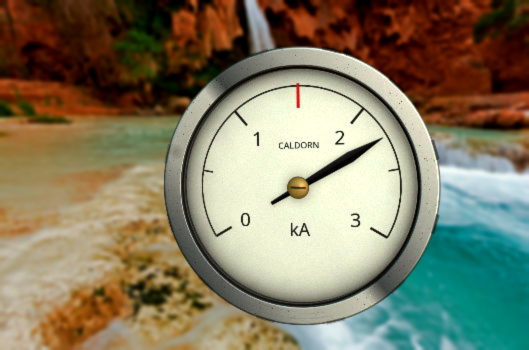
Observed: 2.25 kA
